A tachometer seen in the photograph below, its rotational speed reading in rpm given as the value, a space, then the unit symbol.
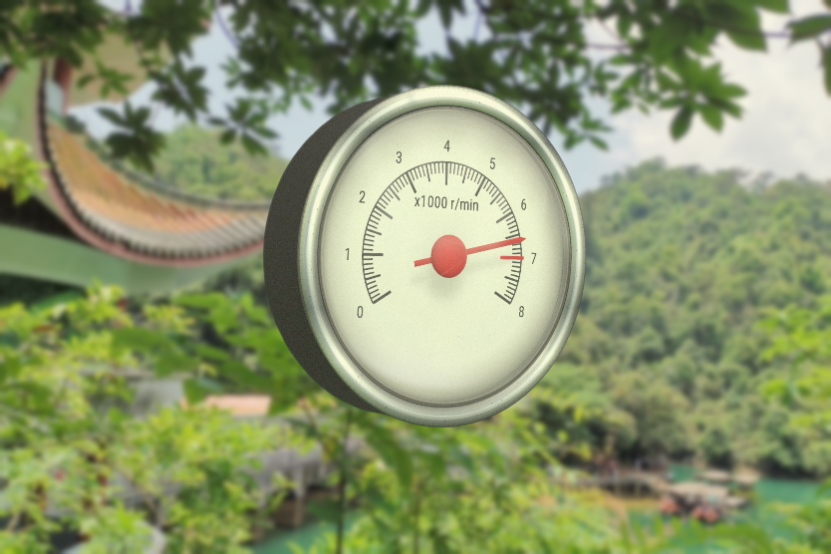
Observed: 6600 rpm
